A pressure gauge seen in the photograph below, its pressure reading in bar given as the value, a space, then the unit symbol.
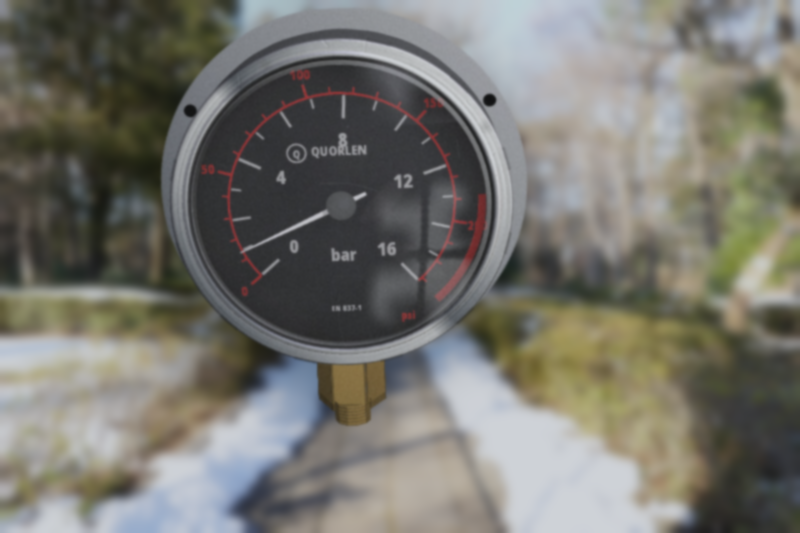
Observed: 1 bar
